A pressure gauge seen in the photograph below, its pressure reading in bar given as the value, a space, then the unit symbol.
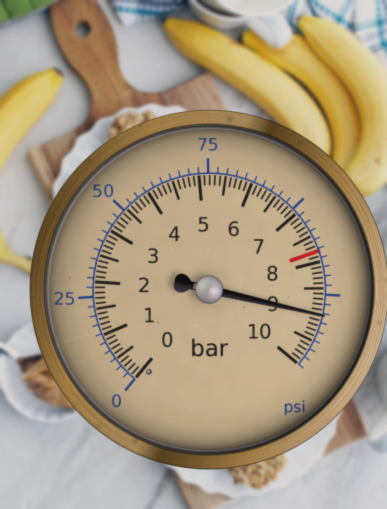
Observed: 9 bar
